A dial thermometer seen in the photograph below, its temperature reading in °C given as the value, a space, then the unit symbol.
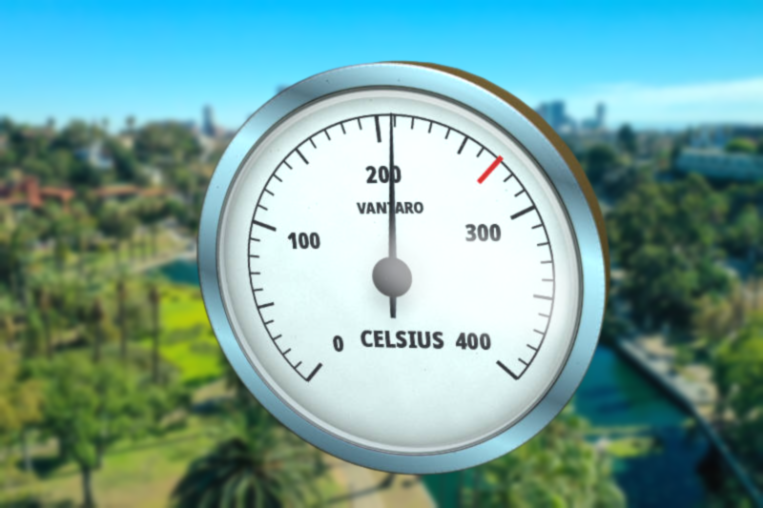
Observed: 210 °C
